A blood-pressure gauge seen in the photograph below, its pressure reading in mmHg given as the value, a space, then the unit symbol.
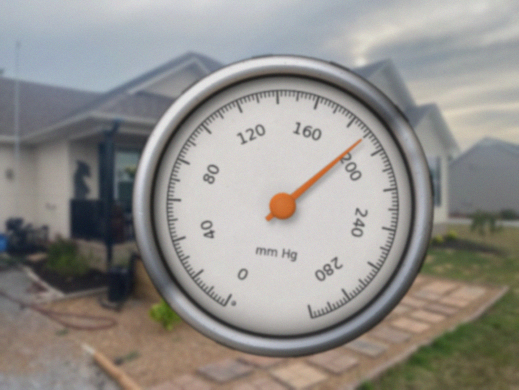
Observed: 190 mmHg
